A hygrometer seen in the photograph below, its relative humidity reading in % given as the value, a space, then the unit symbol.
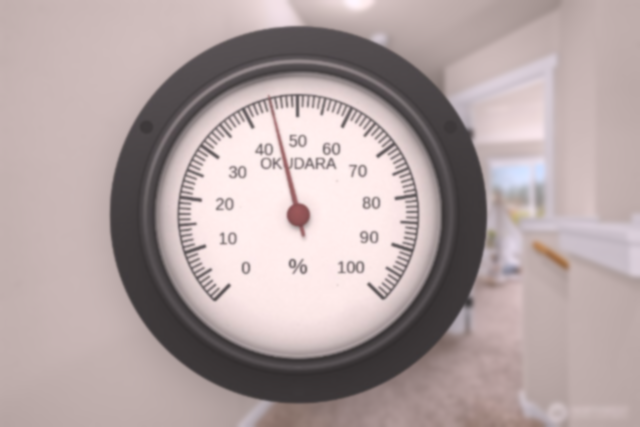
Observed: 45 %
